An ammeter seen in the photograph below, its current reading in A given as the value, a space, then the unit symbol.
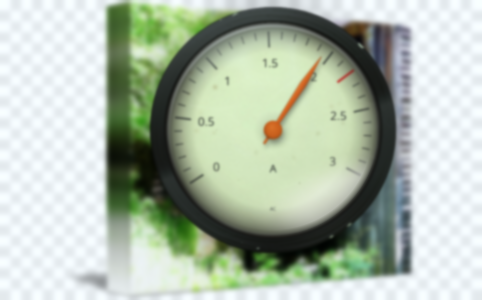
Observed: 1.95 A
